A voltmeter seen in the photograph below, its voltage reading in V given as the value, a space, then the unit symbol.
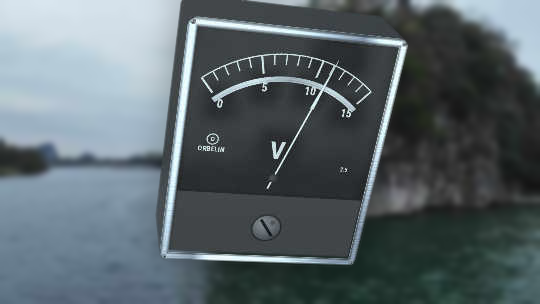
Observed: 11 V
